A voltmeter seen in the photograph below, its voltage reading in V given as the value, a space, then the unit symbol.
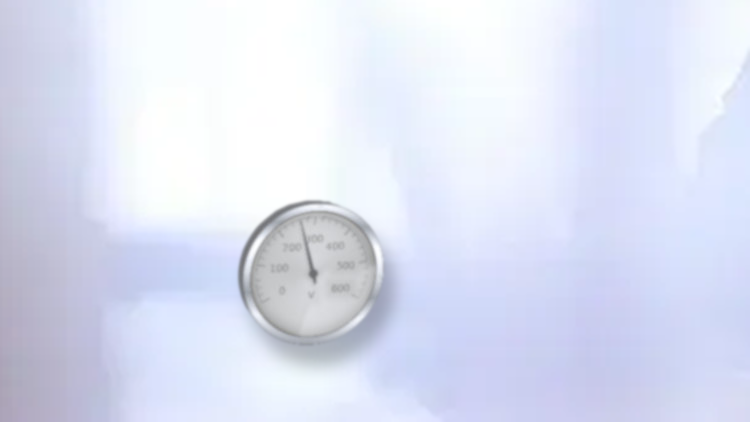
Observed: 260 V
